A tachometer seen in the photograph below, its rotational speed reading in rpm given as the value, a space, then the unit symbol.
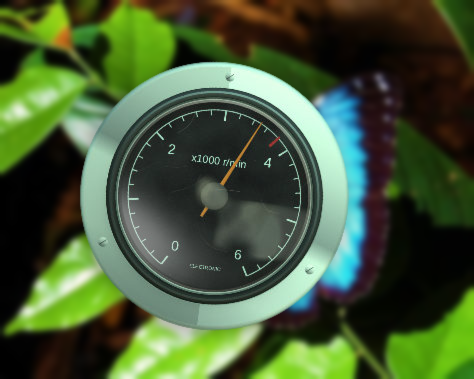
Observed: 3500 rpm
